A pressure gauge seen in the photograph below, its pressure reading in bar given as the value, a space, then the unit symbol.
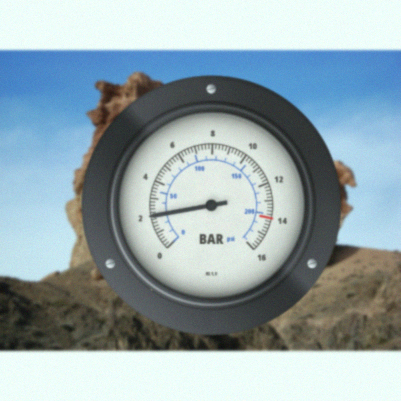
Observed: 2 bar
